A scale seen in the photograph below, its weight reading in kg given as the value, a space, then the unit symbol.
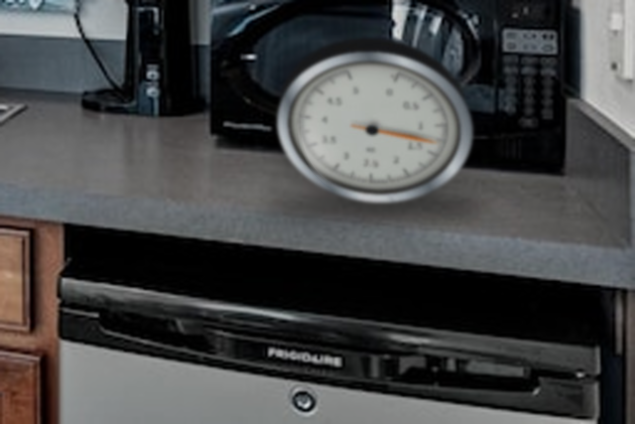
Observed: 1.25 kg
